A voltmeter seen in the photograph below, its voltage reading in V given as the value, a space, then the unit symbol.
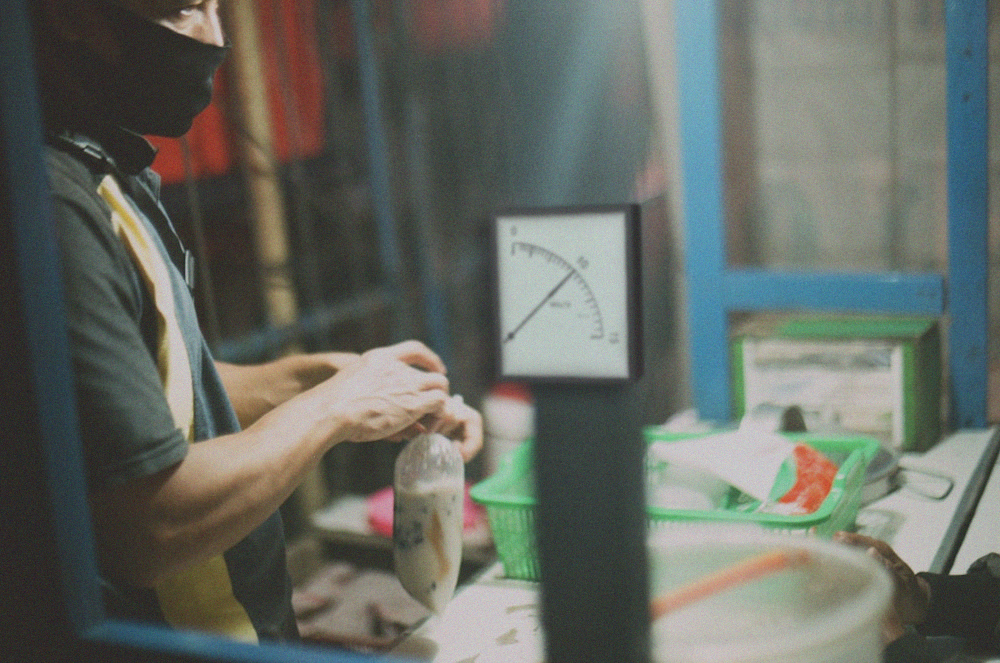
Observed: 10 V
